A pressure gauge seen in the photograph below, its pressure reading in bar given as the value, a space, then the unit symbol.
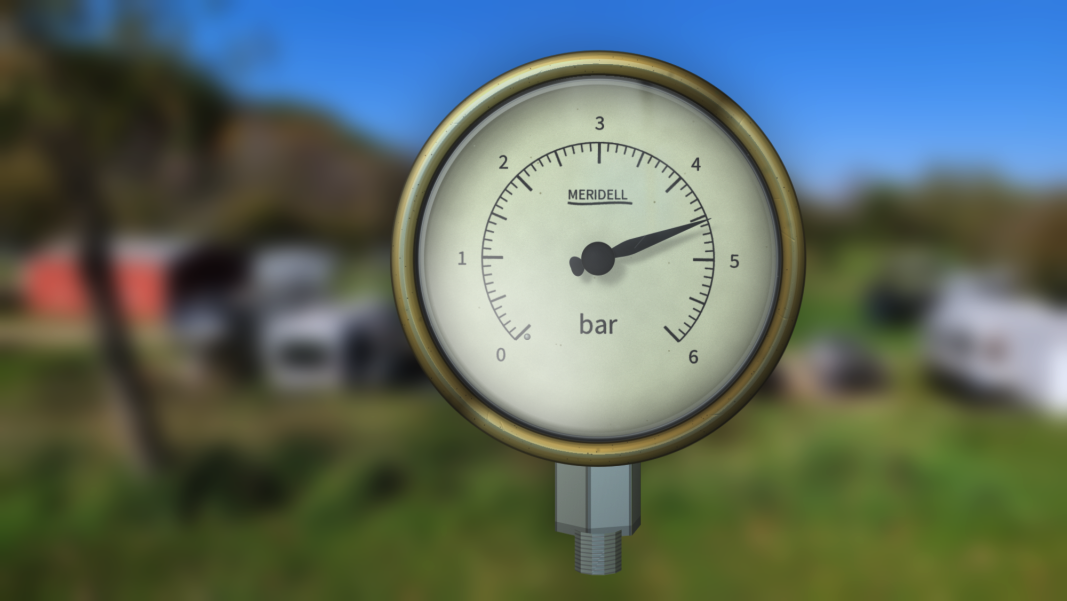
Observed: 4.55 bar
